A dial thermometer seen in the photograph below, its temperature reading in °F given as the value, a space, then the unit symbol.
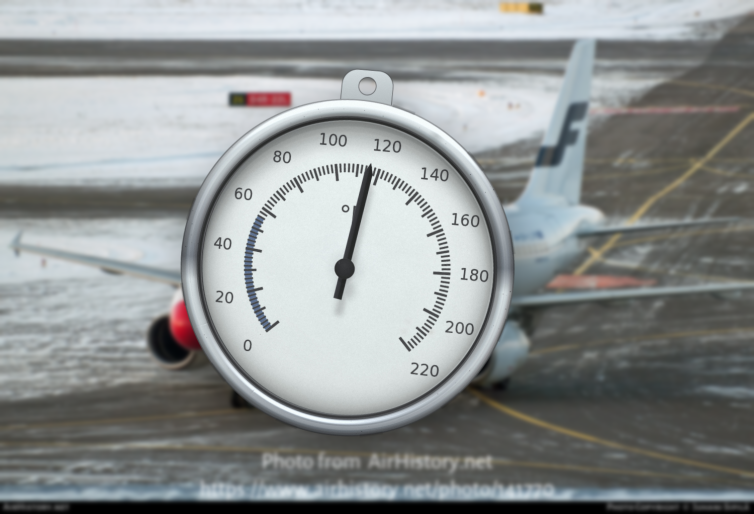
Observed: 116 °F
